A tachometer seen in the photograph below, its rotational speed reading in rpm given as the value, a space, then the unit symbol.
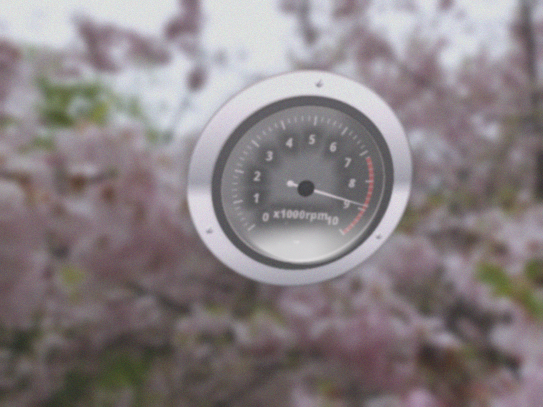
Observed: 8800 rpm
